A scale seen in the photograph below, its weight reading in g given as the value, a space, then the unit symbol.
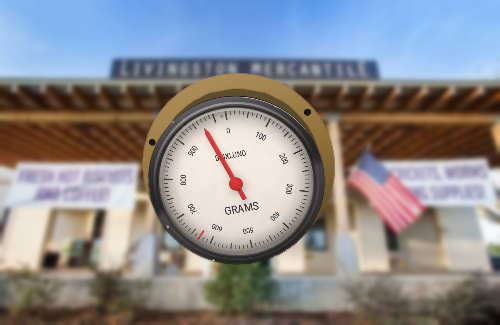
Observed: 970 g
